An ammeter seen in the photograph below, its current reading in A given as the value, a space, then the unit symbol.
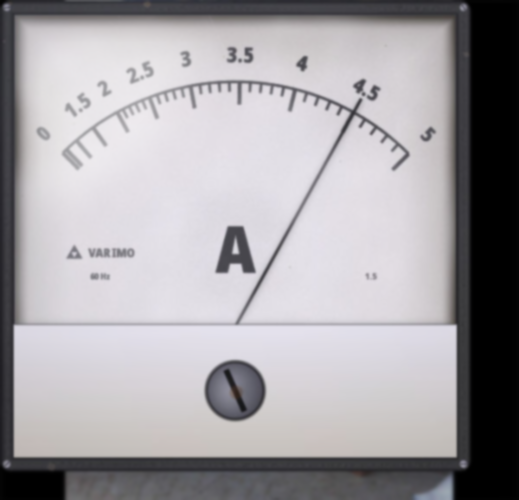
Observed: 4.5 A
